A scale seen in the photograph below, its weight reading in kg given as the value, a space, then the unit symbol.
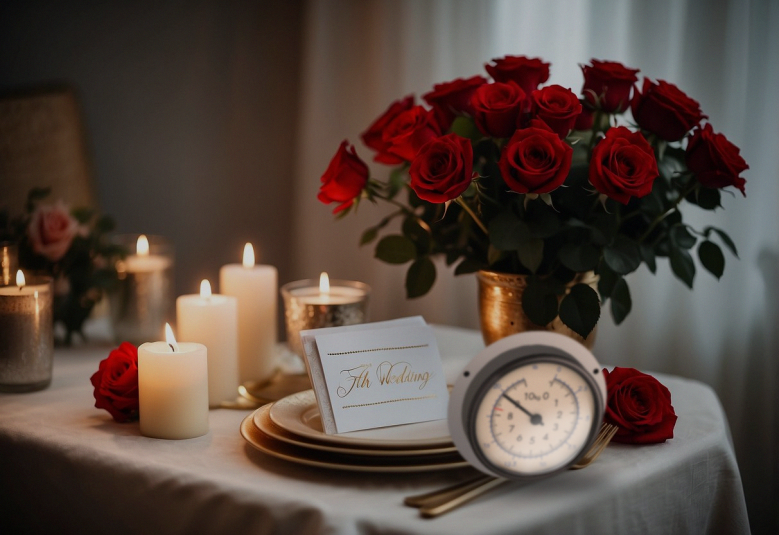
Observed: 9 kg
